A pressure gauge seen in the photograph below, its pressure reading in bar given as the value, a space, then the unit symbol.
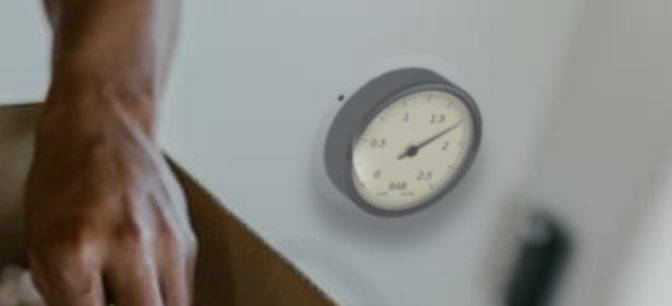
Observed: 1.75 bar
